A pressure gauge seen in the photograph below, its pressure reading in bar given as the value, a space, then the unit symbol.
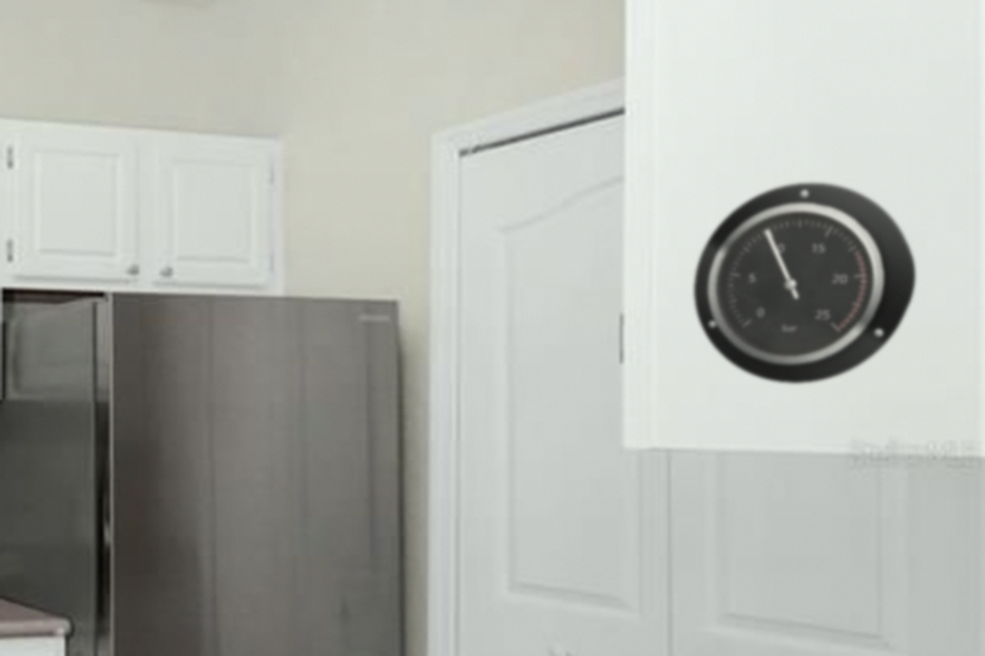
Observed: 10 bar
